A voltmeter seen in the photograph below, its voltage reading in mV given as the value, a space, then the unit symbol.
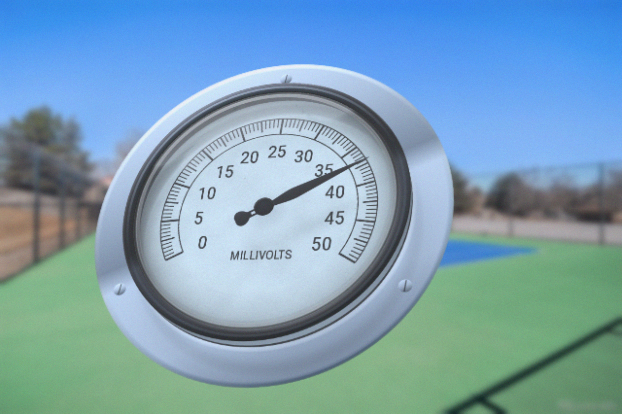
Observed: 37.5 mV
